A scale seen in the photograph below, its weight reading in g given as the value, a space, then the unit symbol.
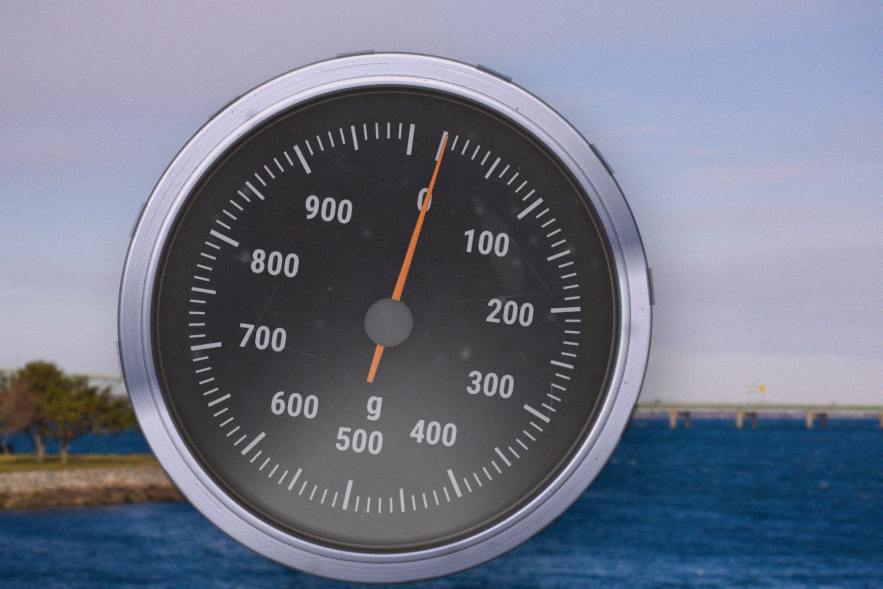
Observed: 0 g
